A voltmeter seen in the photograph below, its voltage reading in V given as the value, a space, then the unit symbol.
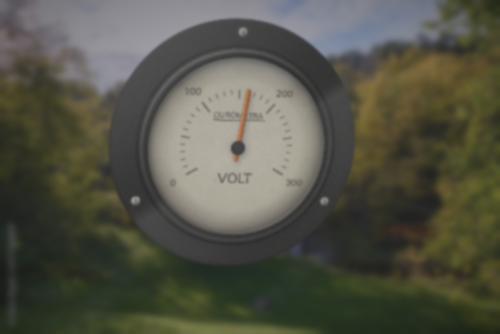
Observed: 160 V
